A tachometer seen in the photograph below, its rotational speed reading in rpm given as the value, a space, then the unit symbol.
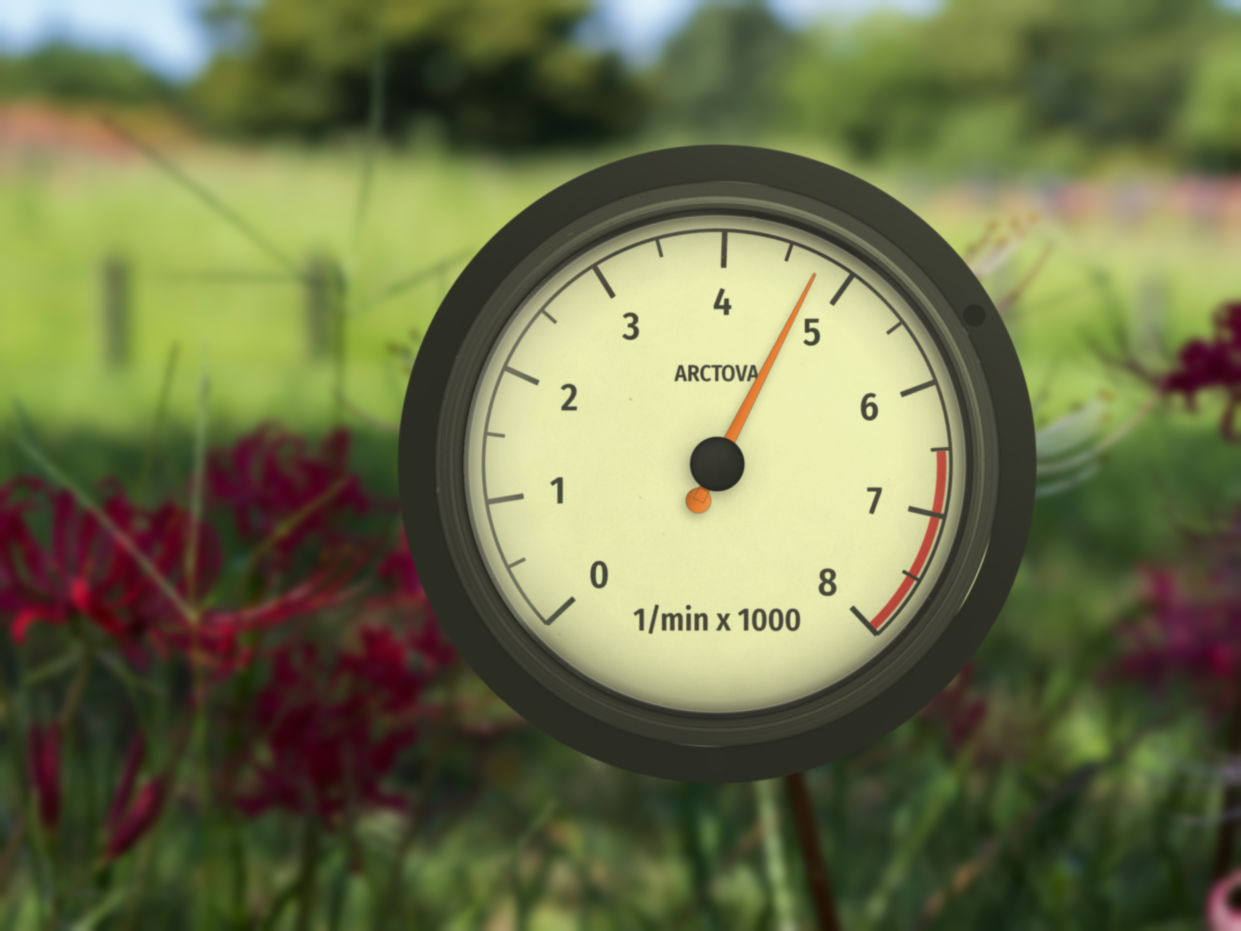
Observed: 4750 rpm
